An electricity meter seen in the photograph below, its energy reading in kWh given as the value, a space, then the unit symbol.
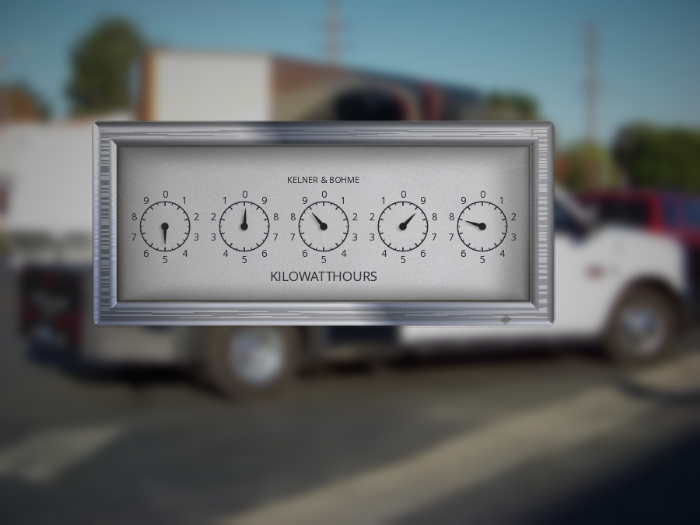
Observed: 49888 kWh
